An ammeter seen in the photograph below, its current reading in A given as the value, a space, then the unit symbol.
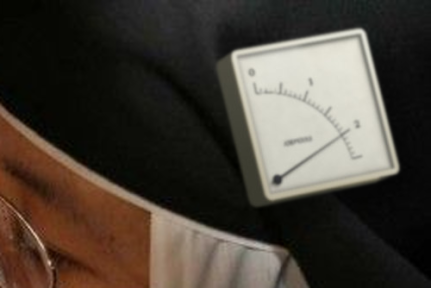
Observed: 2 A
